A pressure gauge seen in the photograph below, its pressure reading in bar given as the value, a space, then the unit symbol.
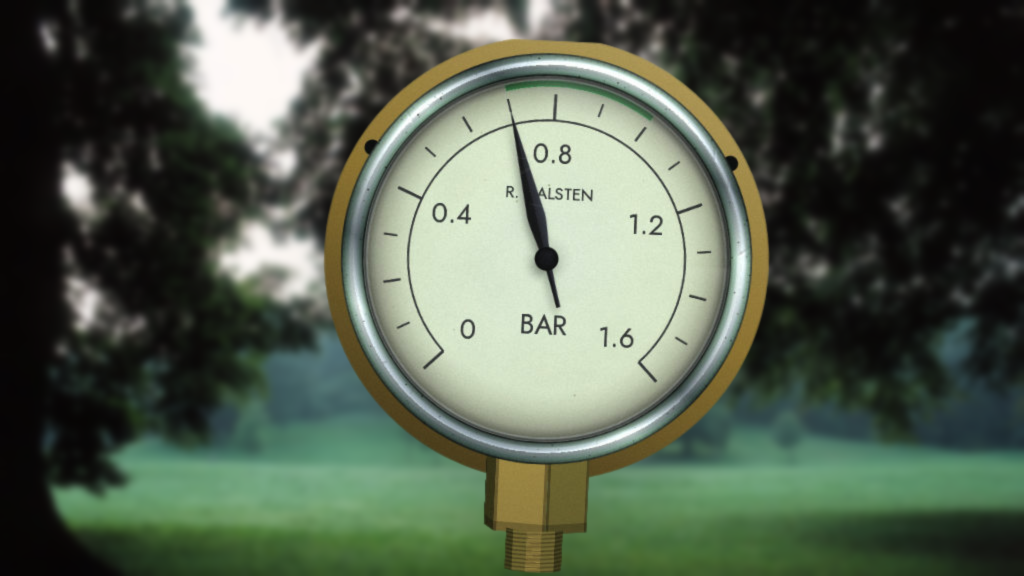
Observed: 0.7 bar
